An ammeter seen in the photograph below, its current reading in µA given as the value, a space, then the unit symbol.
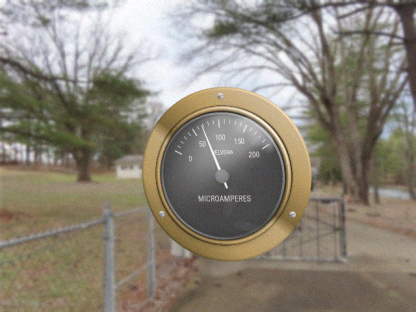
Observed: 70 µA
